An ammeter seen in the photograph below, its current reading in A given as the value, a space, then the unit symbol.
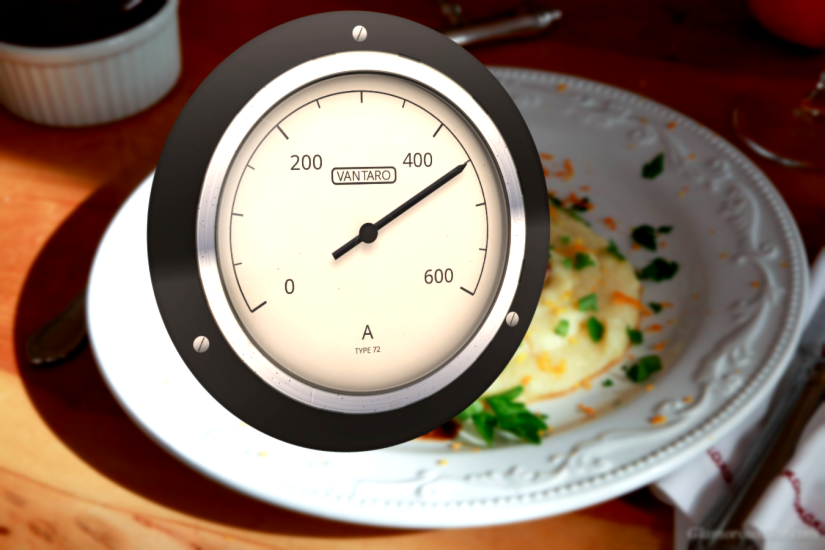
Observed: 450 A
